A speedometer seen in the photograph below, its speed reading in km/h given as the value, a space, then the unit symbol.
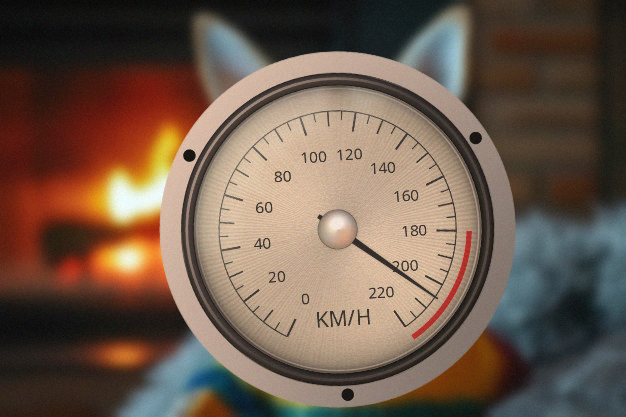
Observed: 205 km/h
